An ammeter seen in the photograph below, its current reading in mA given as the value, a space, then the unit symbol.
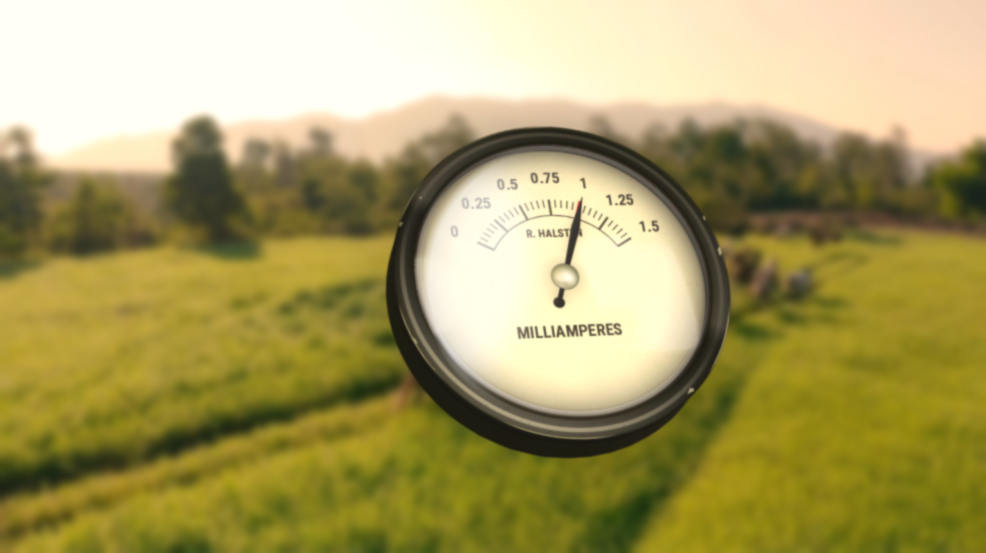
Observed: 1 mA
